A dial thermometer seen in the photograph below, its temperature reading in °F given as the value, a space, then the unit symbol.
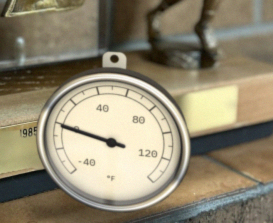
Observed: 0 °F
